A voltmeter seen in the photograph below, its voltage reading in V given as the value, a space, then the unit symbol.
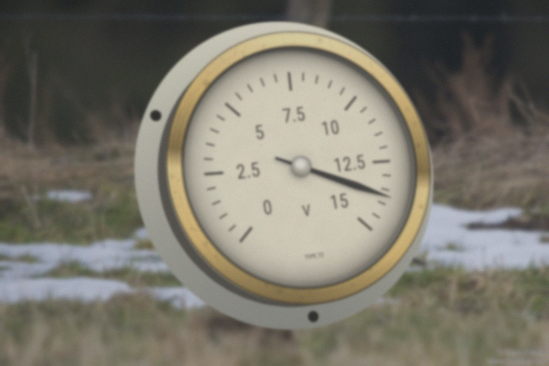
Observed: 13.75 V
